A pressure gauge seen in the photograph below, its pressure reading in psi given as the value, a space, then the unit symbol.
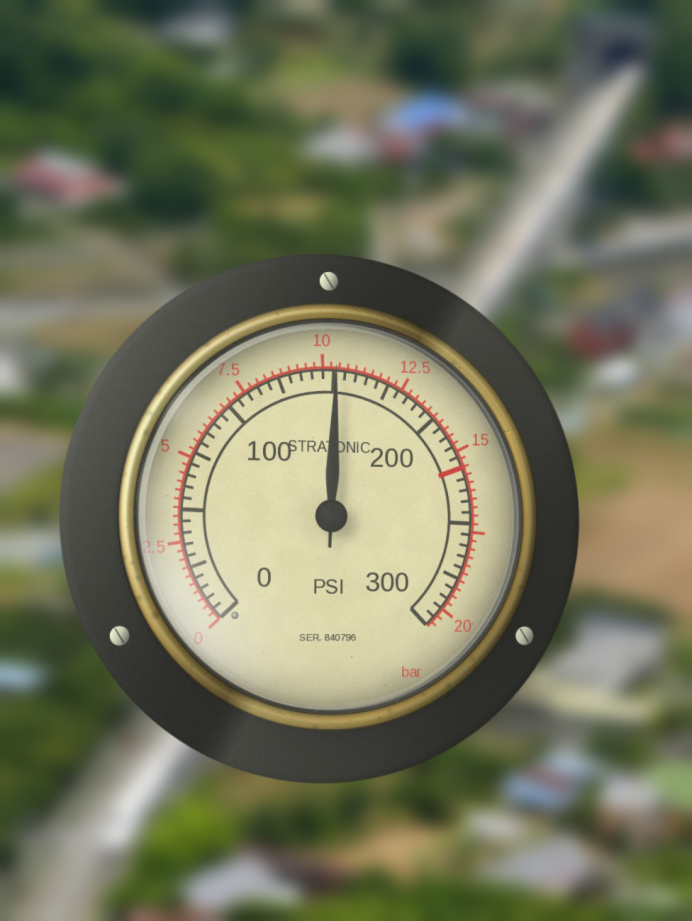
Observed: 150 psi
